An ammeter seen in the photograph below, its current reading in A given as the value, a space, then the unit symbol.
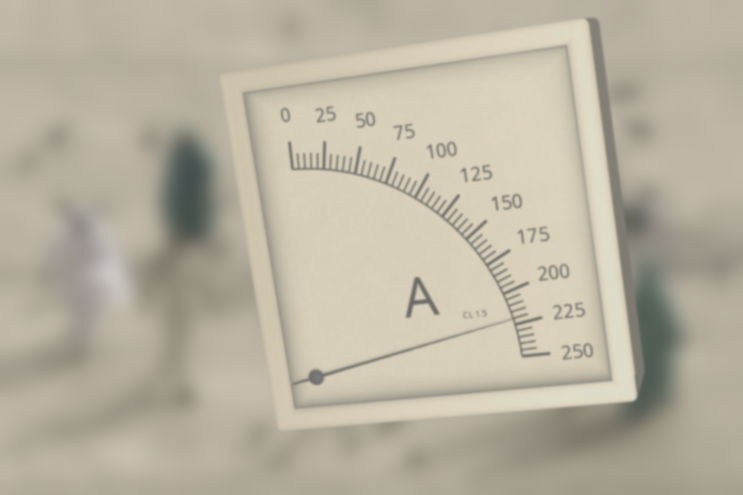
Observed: 220 A
